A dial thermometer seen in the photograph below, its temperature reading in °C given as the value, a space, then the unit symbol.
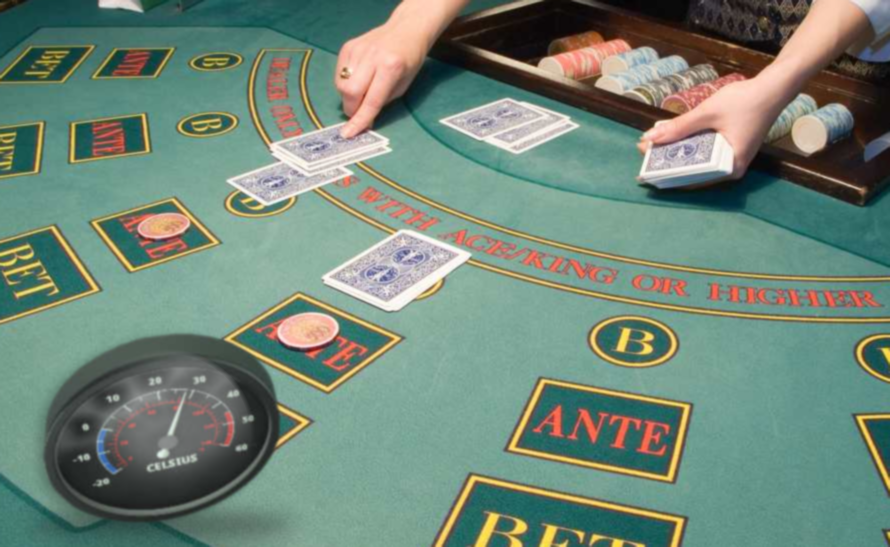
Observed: 27.5 °C
